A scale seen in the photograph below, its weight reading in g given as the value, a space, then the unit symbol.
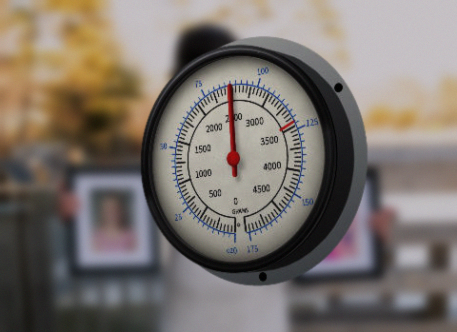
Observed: 2500 g
